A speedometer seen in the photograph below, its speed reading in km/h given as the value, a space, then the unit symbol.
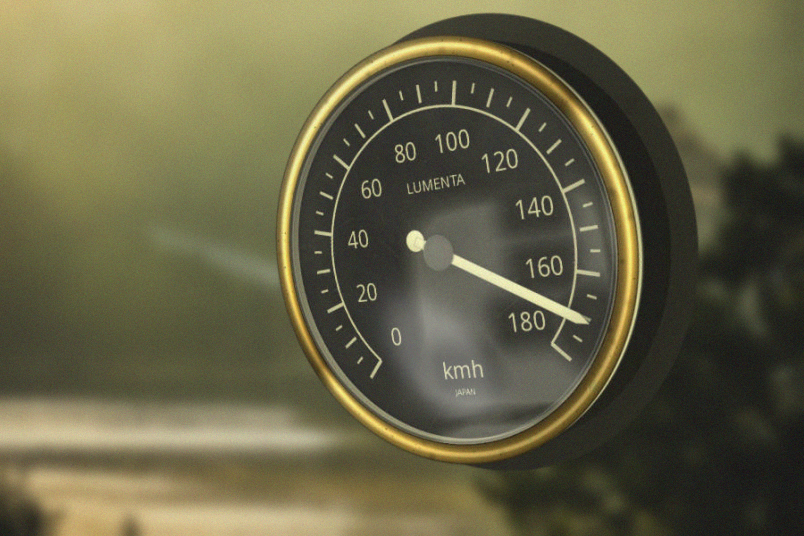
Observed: 170 km/h
